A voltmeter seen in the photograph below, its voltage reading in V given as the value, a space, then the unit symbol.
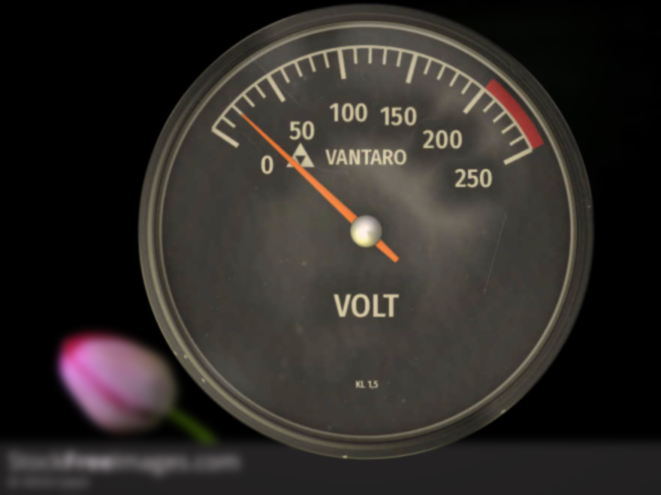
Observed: 20 V
